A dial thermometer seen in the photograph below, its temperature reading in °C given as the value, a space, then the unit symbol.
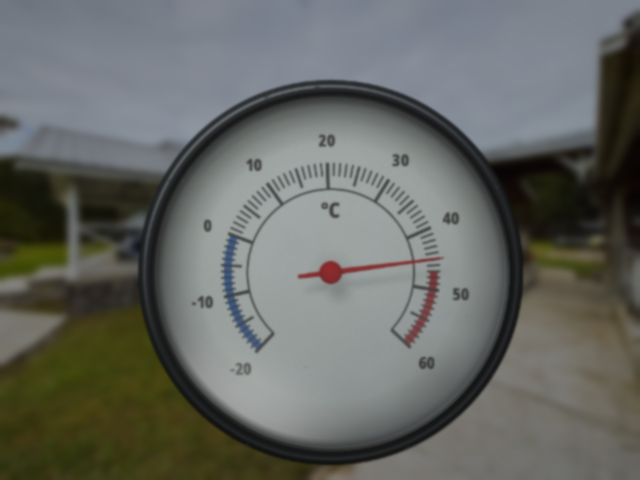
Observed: 45 °C
